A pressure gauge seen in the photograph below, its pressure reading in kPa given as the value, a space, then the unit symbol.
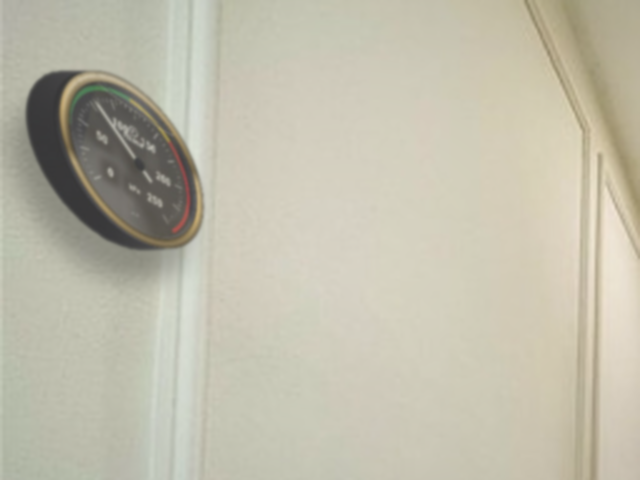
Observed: 75 kPa
